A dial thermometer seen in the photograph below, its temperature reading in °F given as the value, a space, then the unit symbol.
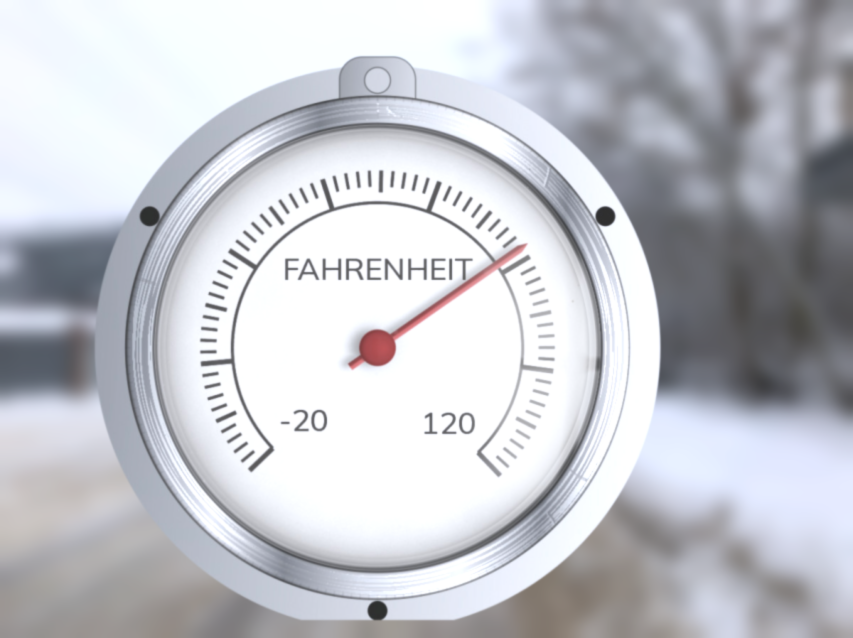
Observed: 78 °F
